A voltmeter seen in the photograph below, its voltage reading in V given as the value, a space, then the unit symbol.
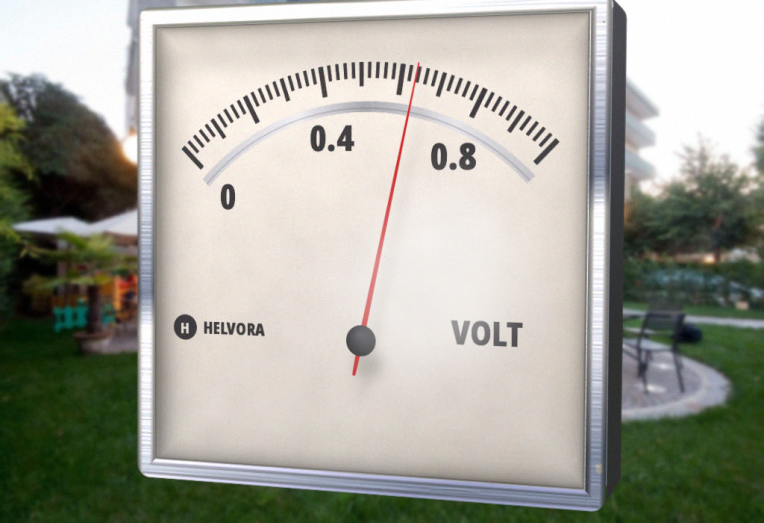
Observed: 0.64 V
